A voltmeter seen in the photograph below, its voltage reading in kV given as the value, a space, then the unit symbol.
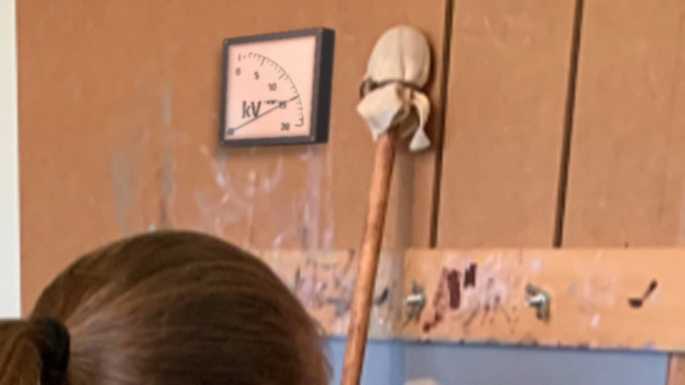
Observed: 15 kV
